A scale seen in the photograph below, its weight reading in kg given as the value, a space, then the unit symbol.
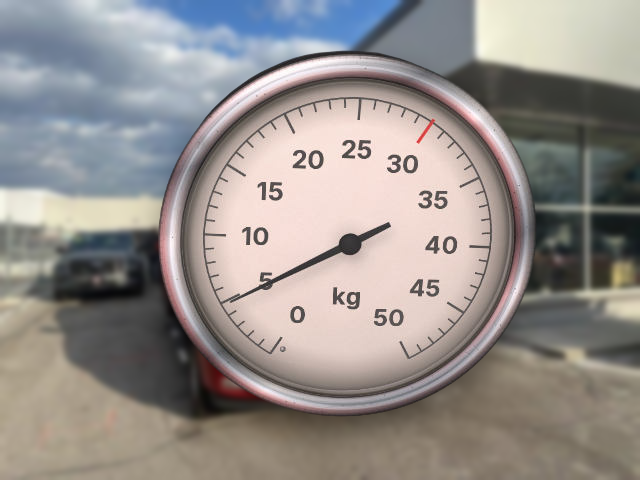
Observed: 5 kg
